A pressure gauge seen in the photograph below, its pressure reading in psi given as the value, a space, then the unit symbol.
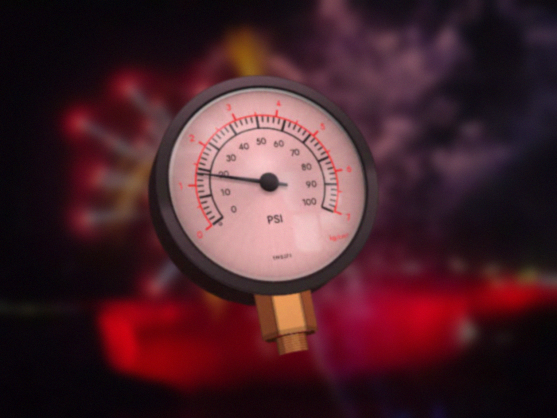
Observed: 18 psi
